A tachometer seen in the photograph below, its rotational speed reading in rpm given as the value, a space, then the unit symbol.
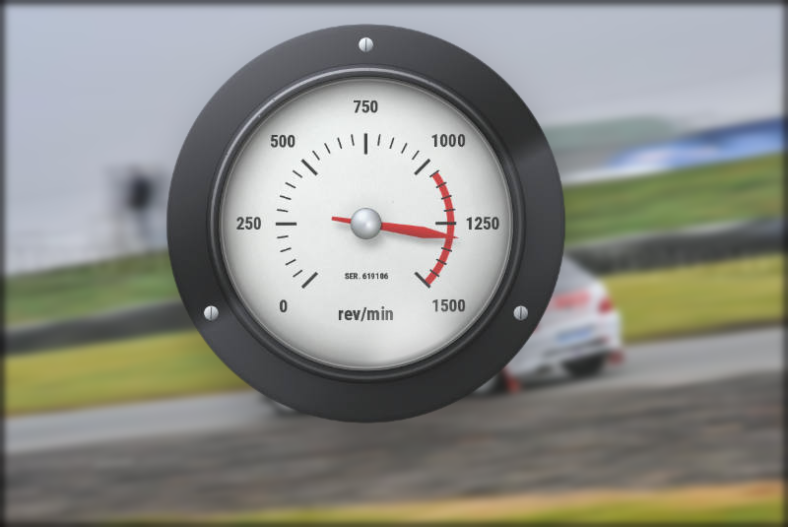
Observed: 1300 rpm
